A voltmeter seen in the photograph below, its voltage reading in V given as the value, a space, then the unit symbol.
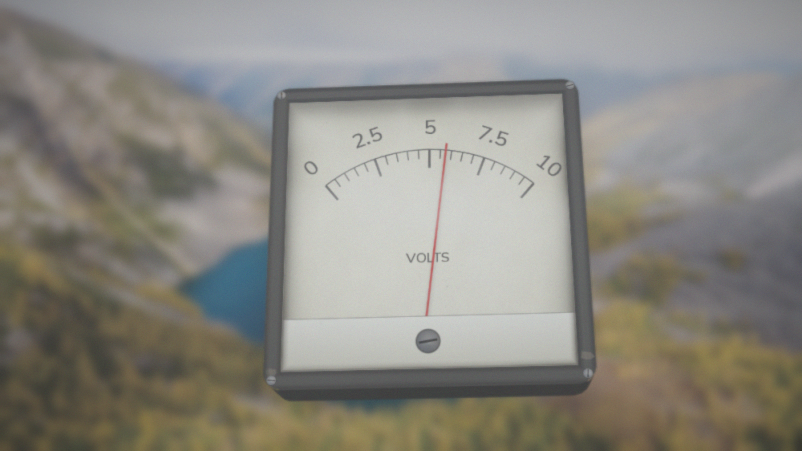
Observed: 5.75 V
